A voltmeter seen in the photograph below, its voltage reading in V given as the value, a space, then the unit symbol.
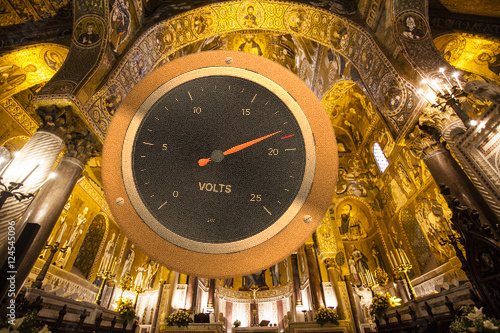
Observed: 18.5 V
